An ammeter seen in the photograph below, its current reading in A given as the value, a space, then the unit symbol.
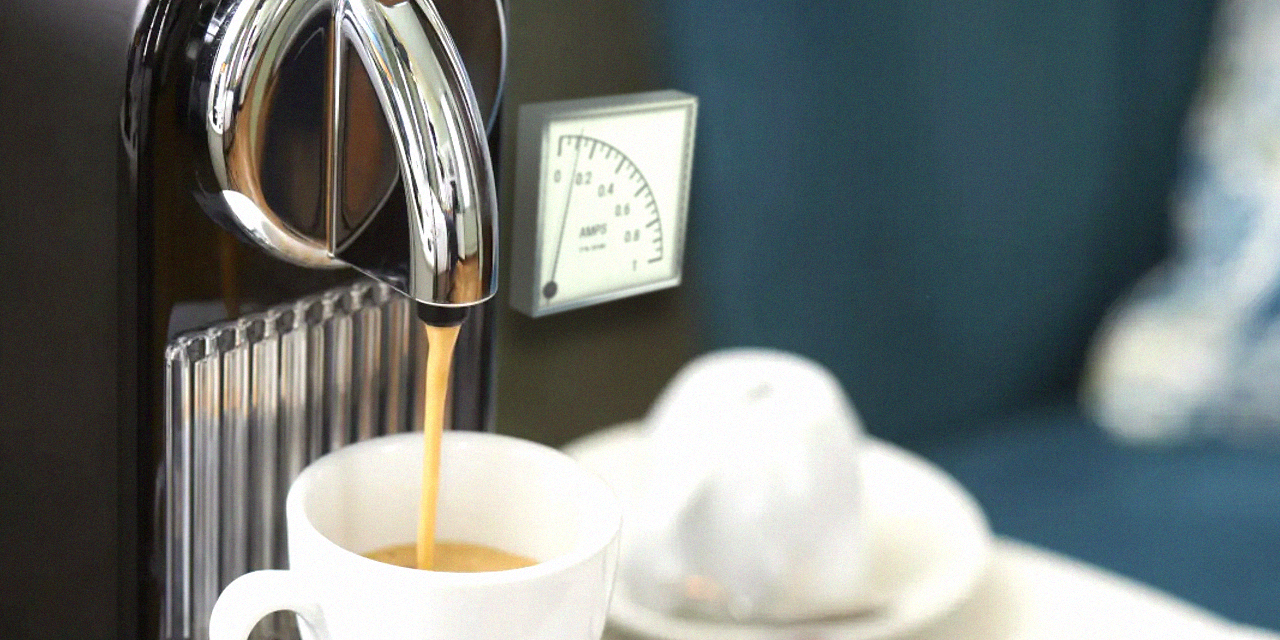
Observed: 0.1 A
